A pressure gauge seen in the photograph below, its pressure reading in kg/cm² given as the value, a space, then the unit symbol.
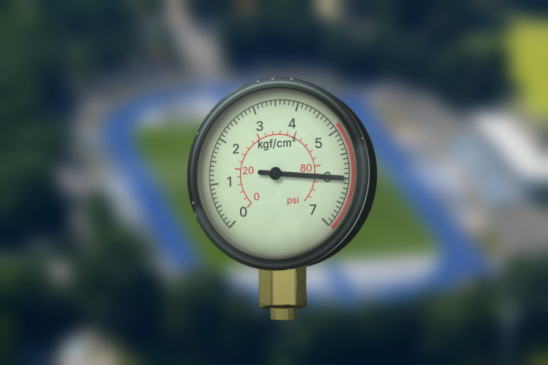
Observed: 6 kg/cm²
